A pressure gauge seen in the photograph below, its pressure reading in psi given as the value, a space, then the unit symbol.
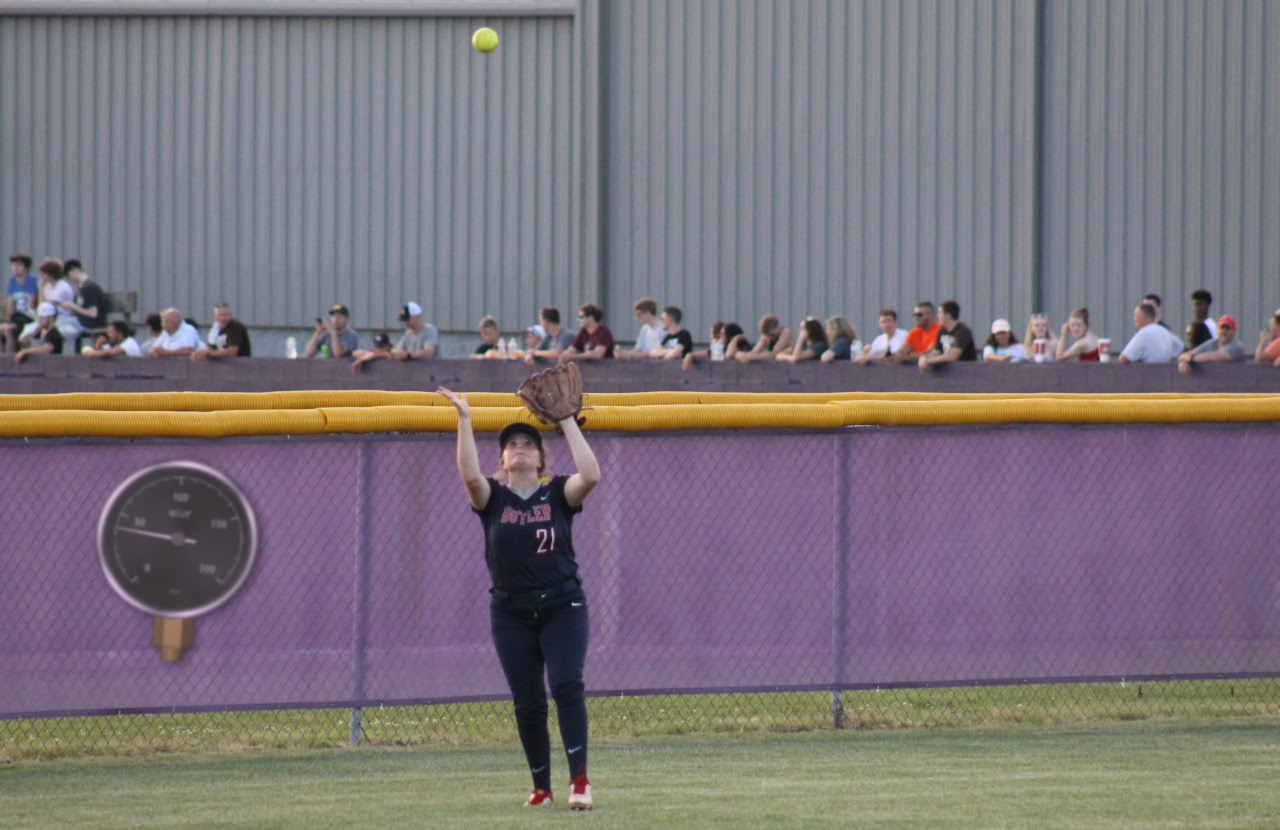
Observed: 40 psi
